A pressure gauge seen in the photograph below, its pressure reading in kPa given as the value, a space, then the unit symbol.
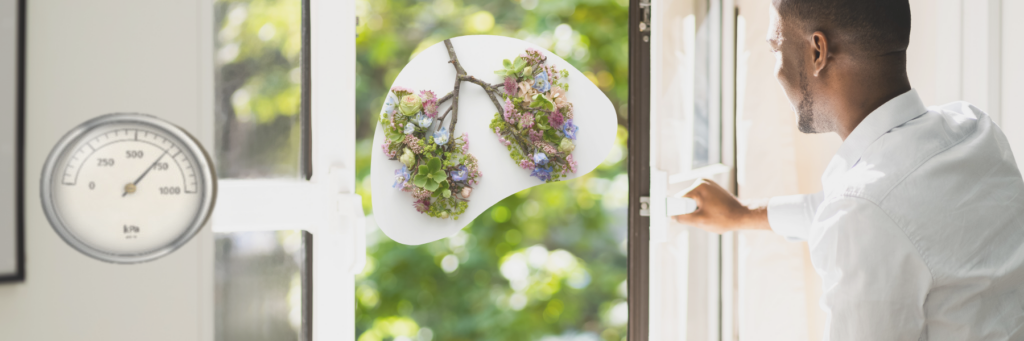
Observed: 700 kPa
